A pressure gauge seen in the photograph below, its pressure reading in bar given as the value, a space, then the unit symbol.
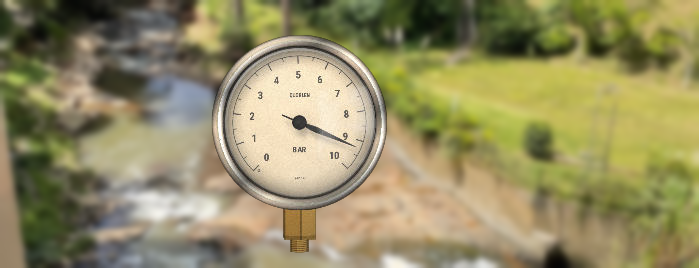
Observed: 9.25 bar
